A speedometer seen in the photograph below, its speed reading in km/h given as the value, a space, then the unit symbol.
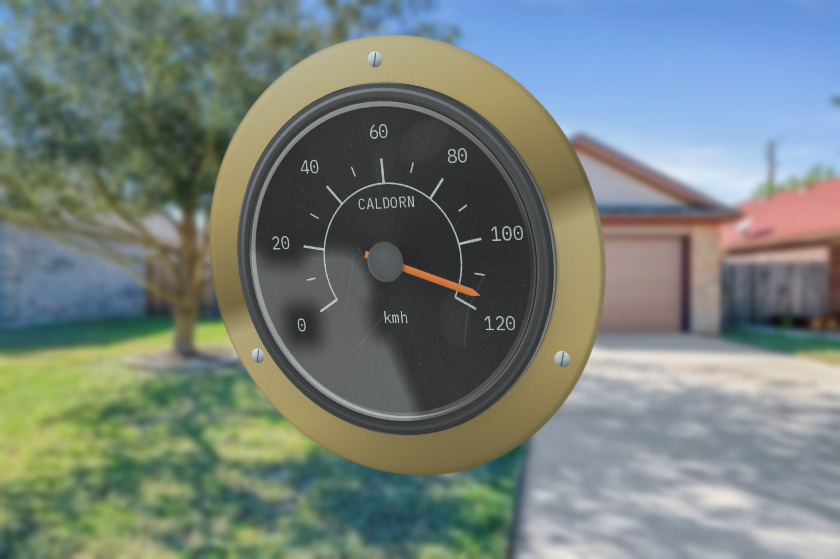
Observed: 115 km/h
